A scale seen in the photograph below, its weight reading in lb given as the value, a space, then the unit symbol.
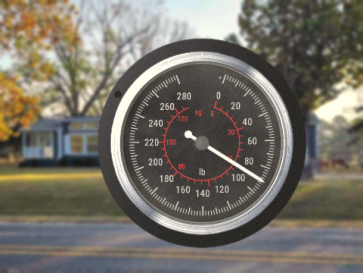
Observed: 90 lb
